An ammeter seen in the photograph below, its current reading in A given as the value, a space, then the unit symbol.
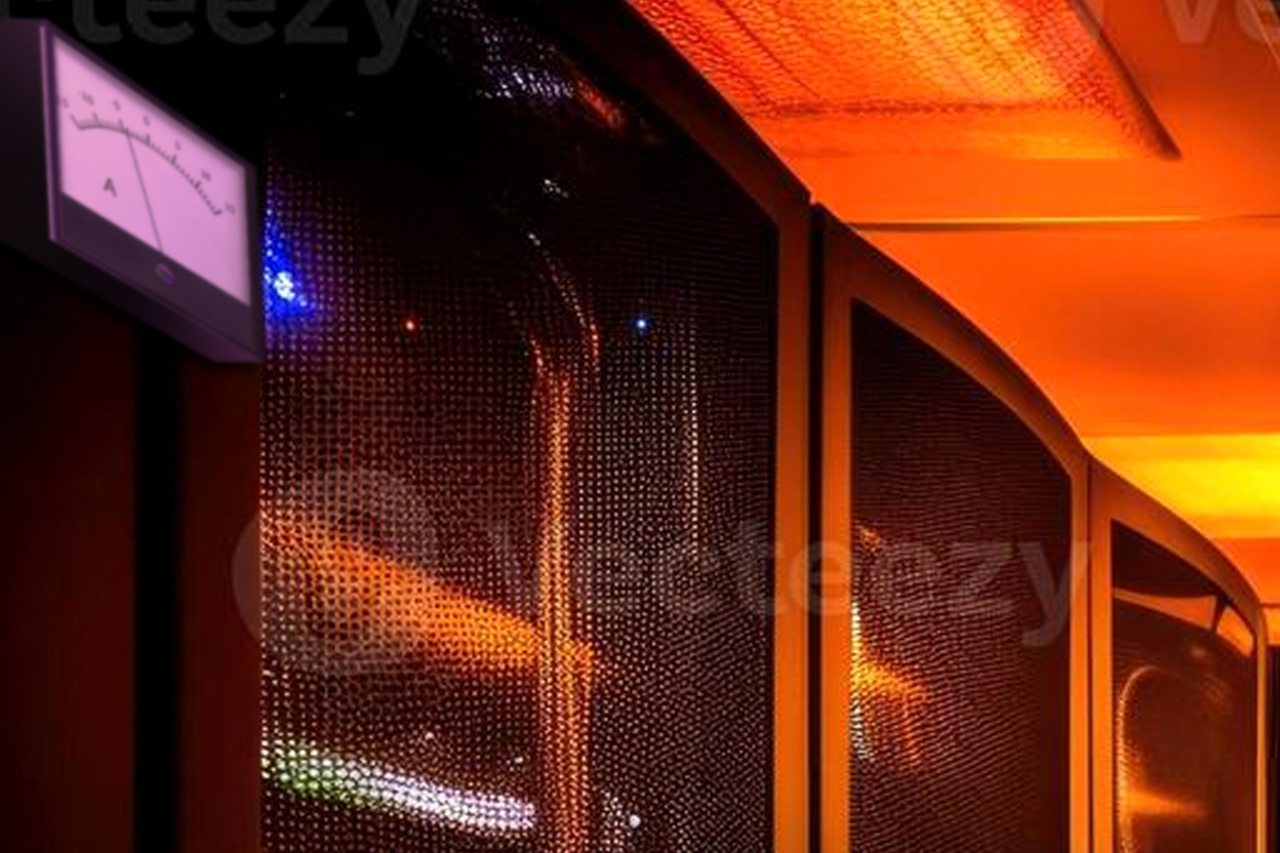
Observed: -5 A
